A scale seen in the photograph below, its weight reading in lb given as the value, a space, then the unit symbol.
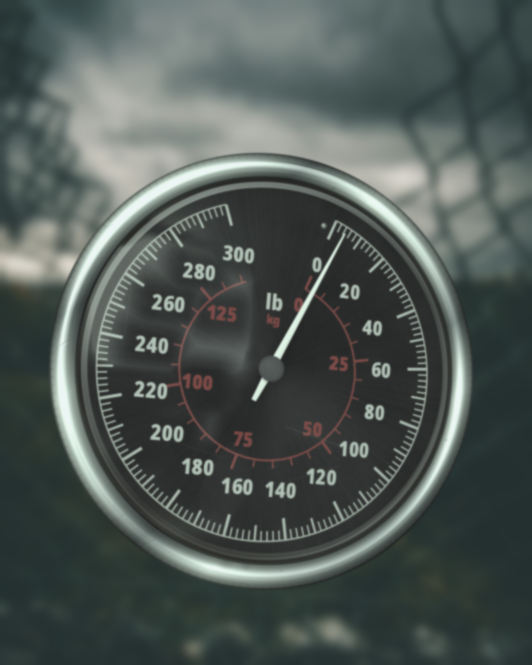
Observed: 4 lb
